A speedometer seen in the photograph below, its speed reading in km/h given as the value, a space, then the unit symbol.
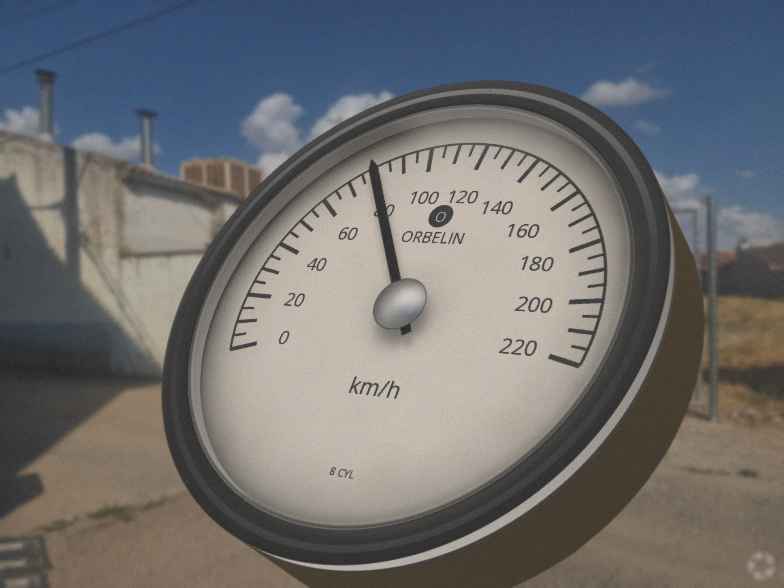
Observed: 80 km/h
